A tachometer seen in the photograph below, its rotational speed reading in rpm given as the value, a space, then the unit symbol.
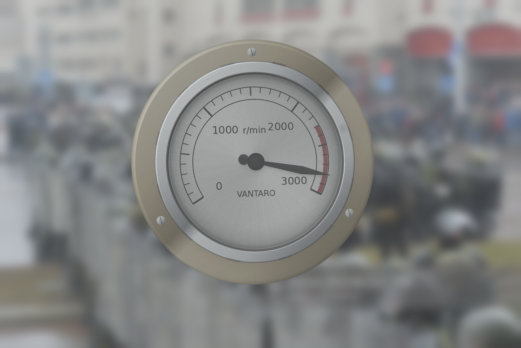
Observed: 2800 rpm
